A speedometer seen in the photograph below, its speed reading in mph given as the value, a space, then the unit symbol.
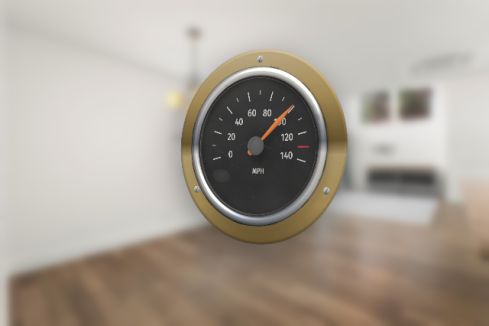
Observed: 100 mph
